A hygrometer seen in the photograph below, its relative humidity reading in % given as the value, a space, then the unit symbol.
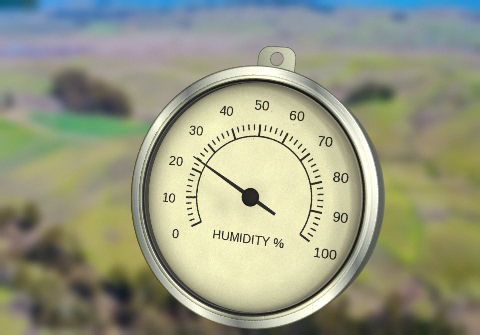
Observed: 24 %
